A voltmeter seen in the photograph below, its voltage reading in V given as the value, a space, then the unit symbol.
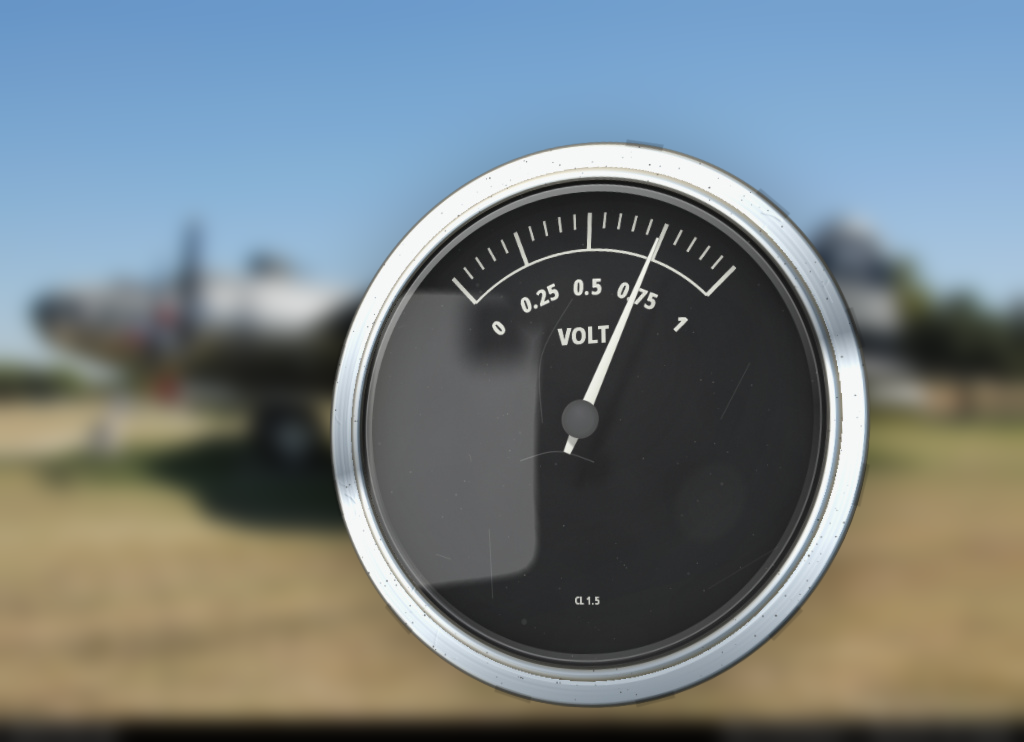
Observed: 0.75 V
